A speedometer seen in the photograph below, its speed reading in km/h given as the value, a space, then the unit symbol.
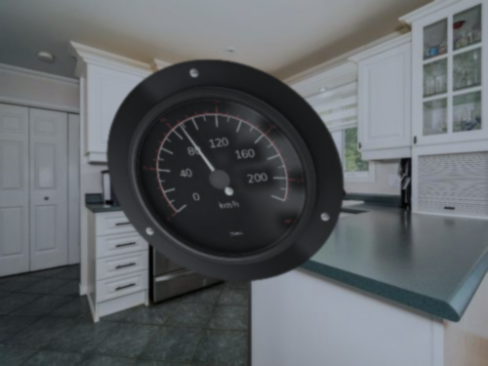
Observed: 90 km/h
